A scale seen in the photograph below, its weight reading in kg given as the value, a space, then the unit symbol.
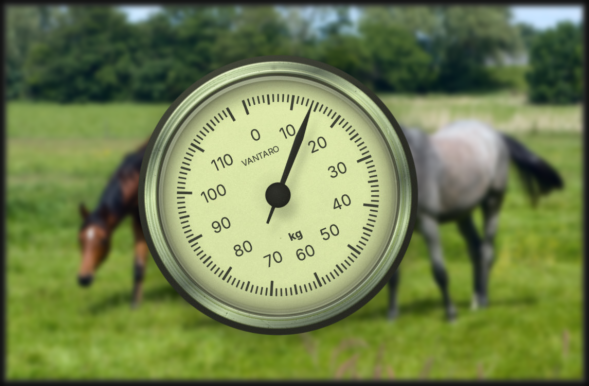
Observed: 14 kg
